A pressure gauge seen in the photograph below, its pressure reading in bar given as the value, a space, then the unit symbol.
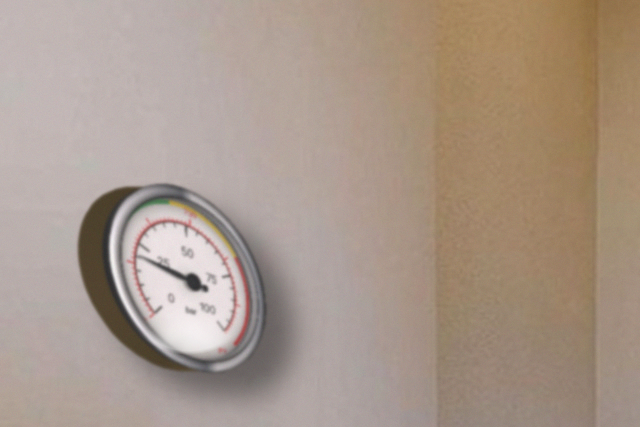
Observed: 20 bar
